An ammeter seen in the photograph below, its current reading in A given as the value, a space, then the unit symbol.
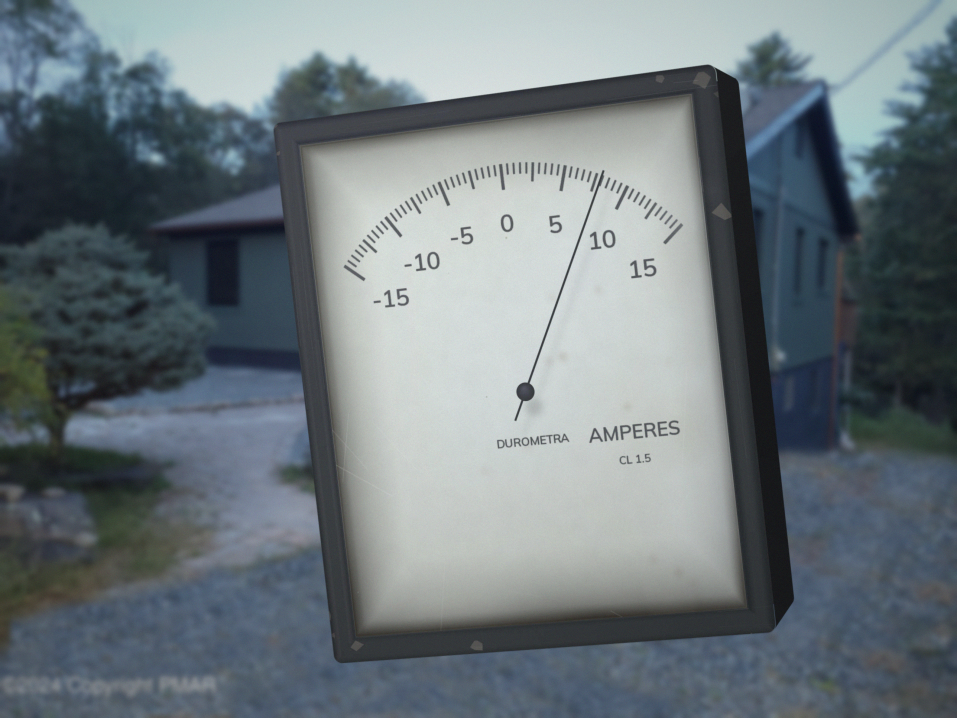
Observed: 8 A
